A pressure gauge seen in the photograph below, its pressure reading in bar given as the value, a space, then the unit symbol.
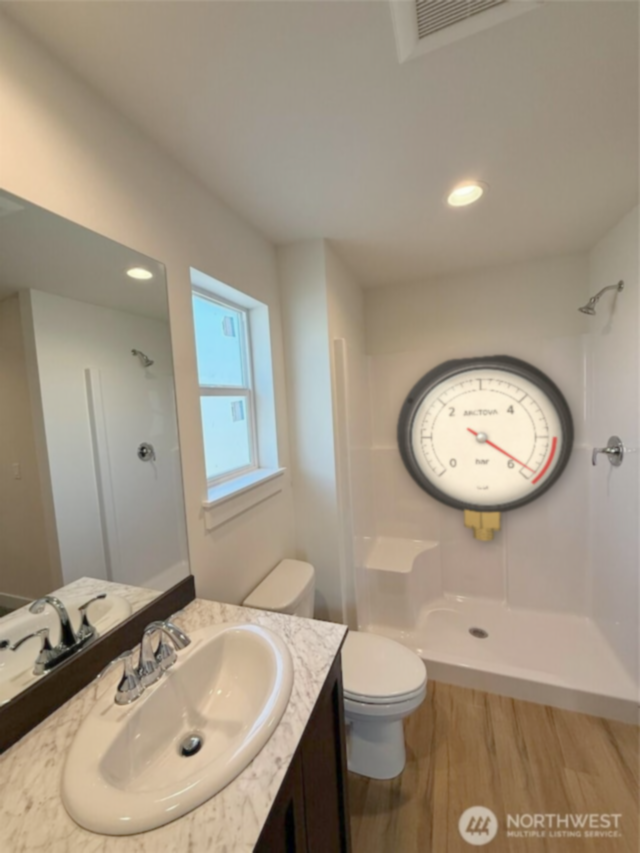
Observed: 5.8 bar
